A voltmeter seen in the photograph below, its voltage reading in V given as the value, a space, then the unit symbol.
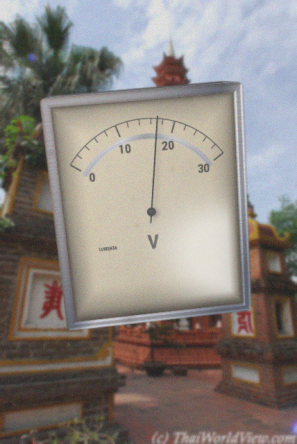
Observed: 17 V
